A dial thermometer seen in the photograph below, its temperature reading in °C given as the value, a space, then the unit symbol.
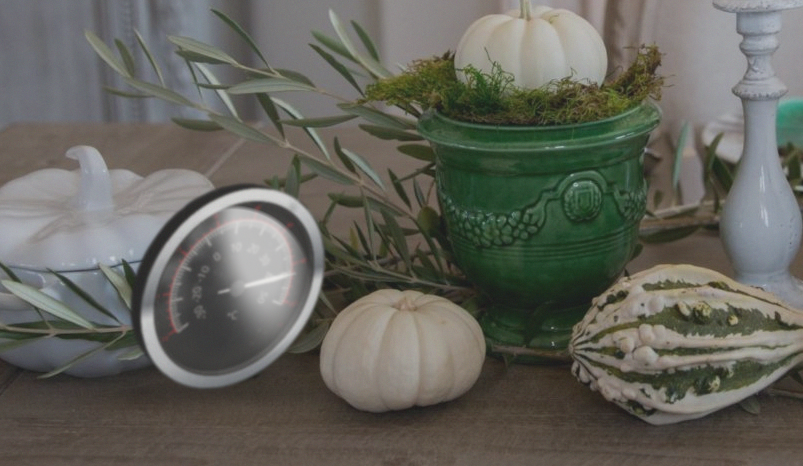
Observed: 40 °C
